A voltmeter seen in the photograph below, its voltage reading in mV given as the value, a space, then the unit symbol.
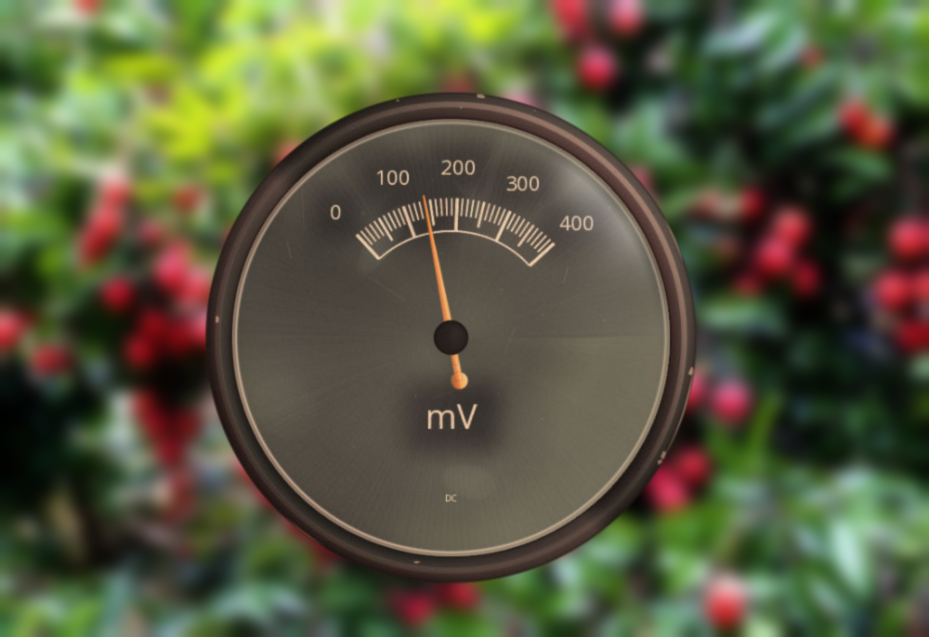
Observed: 140 mV
